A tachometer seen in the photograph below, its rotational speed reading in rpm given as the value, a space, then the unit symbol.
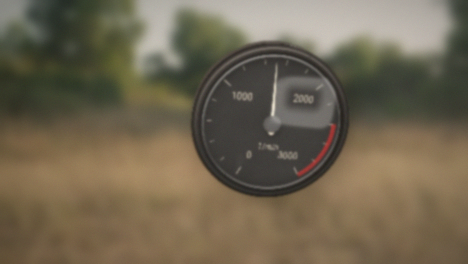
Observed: 1500 rpm
